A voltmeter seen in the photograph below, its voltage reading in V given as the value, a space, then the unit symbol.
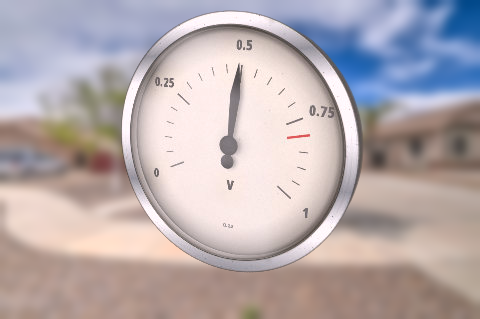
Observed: 0.5 V
